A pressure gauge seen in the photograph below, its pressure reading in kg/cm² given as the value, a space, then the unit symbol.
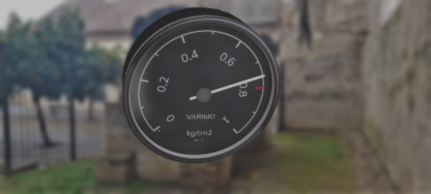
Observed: 0.75 kg/cm²
